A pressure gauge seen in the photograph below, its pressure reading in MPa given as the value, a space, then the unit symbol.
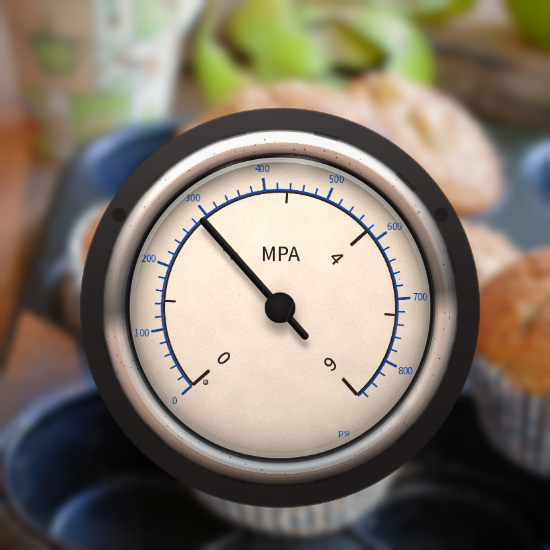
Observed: 2 MPa
